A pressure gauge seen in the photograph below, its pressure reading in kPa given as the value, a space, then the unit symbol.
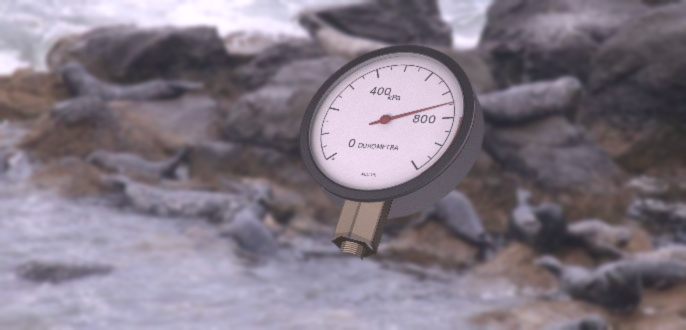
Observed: 750 kPa
